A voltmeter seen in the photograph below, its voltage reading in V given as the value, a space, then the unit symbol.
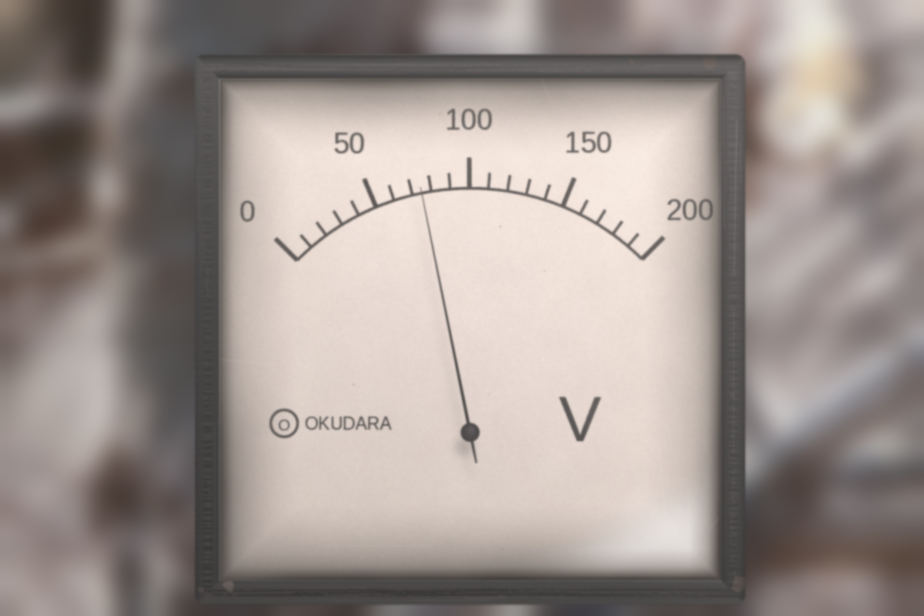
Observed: 75 V
